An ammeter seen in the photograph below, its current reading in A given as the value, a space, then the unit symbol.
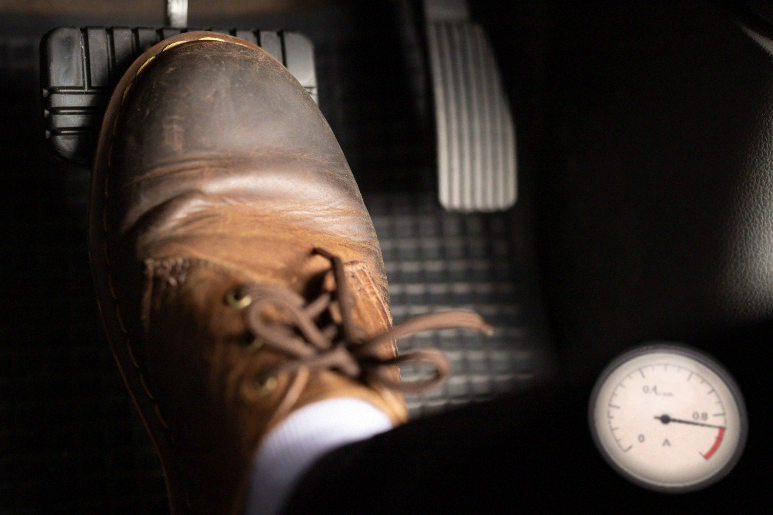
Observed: 0.85 A
